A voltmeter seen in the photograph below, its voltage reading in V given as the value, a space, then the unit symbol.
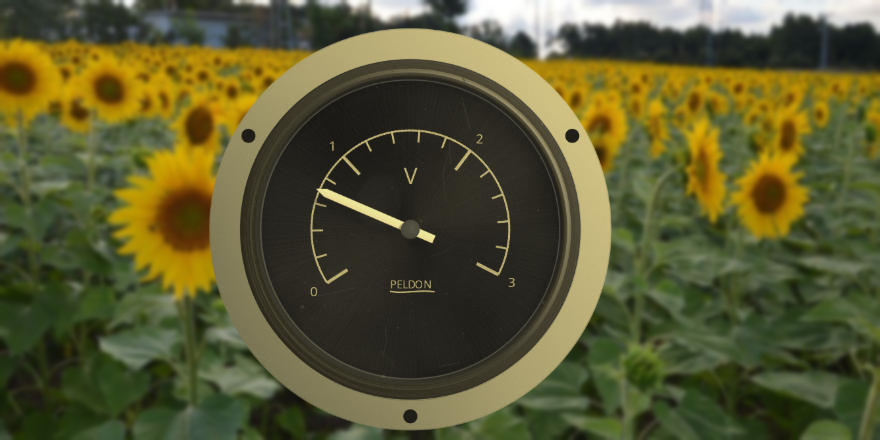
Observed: 0.7 V
